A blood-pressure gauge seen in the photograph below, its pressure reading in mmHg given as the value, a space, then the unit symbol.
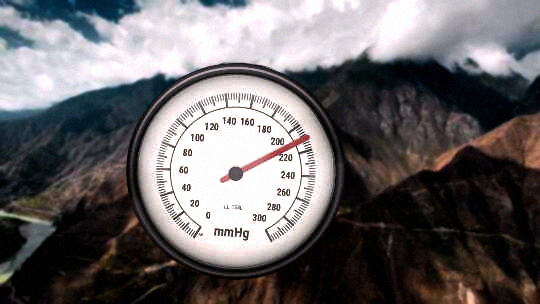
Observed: 210 mmHg
